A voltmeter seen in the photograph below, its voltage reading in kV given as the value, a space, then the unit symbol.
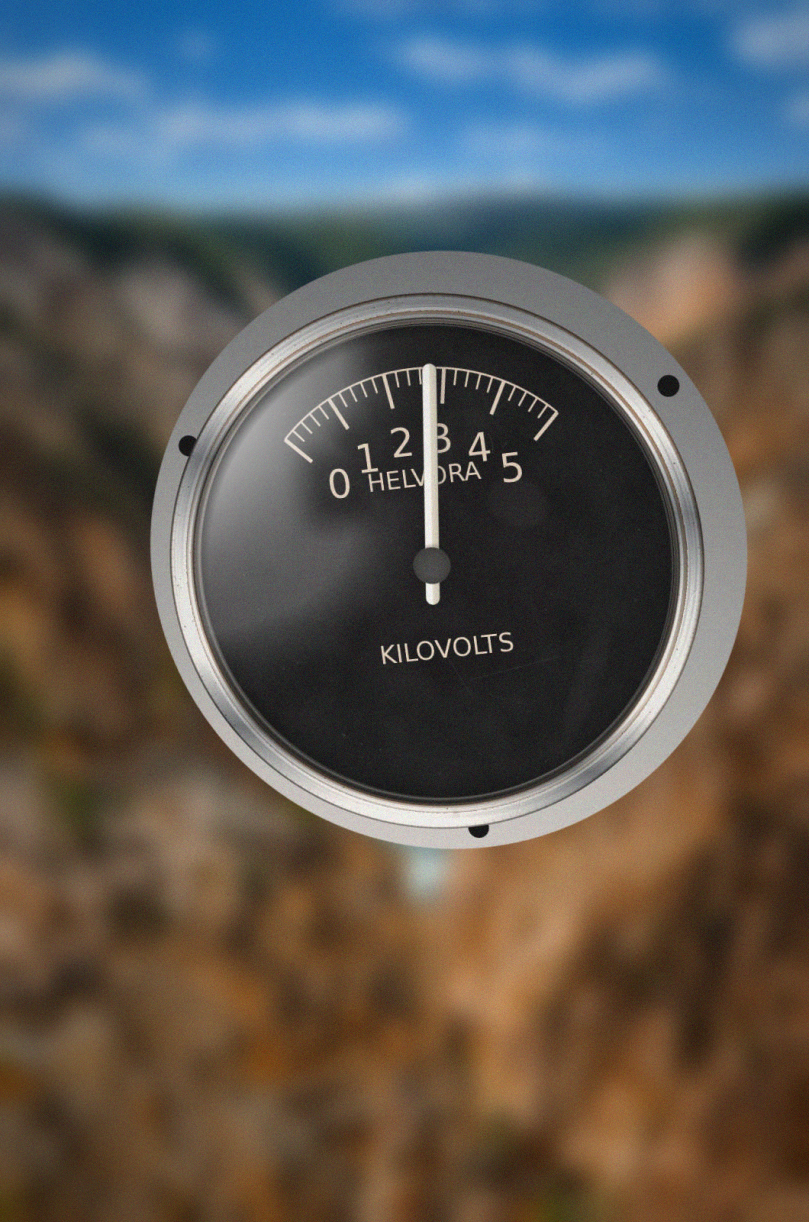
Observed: 2.8 kV
